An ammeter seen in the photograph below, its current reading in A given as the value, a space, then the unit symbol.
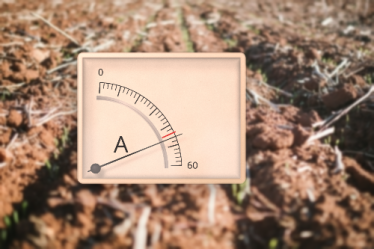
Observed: 46 A
